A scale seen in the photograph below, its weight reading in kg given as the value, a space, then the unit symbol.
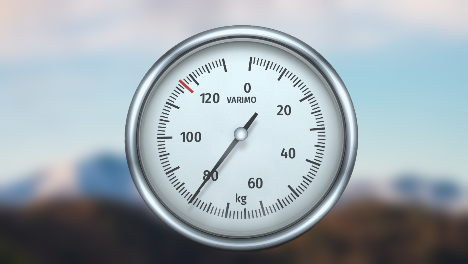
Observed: 80 kg
